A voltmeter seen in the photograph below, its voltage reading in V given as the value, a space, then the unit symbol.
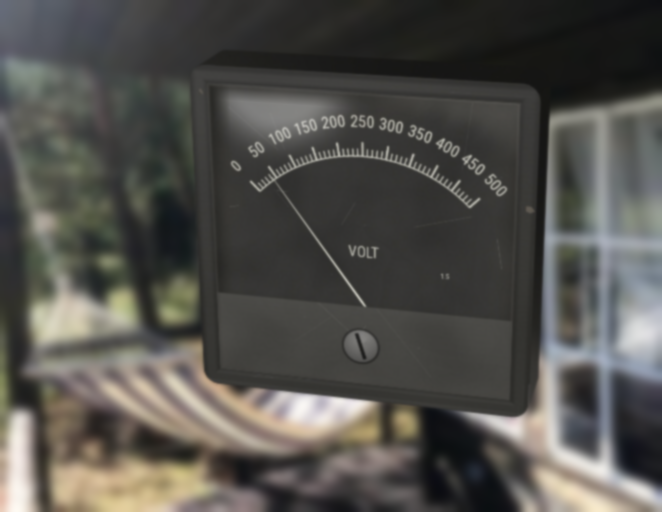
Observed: 50 V
